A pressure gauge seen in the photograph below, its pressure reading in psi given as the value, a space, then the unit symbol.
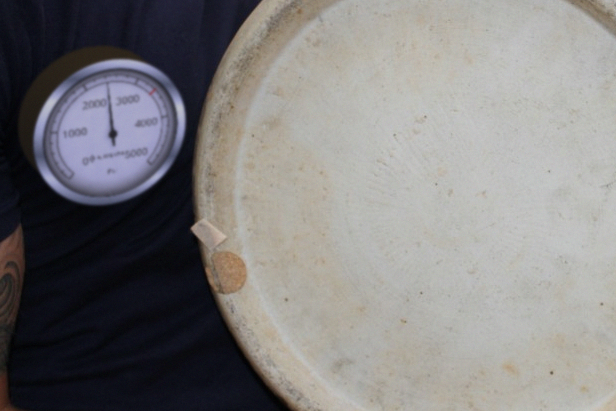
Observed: 2400 psi
